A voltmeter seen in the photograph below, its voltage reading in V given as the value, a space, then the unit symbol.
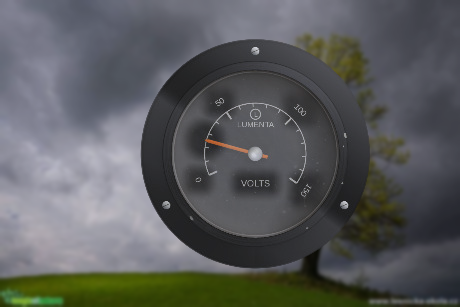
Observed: 25 V
